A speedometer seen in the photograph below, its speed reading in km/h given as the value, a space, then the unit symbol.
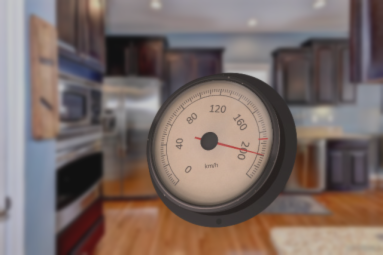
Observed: 200 km/h
